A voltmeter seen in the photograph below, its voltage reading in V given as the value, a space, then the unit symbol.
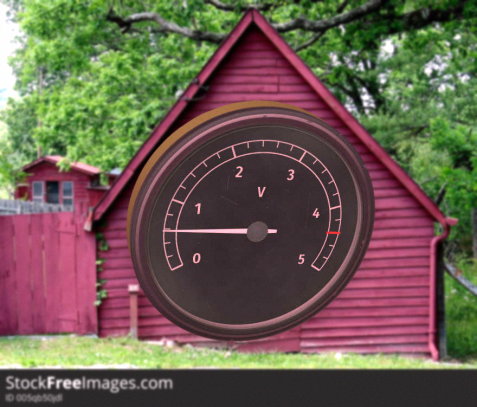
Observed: 0.6 V
